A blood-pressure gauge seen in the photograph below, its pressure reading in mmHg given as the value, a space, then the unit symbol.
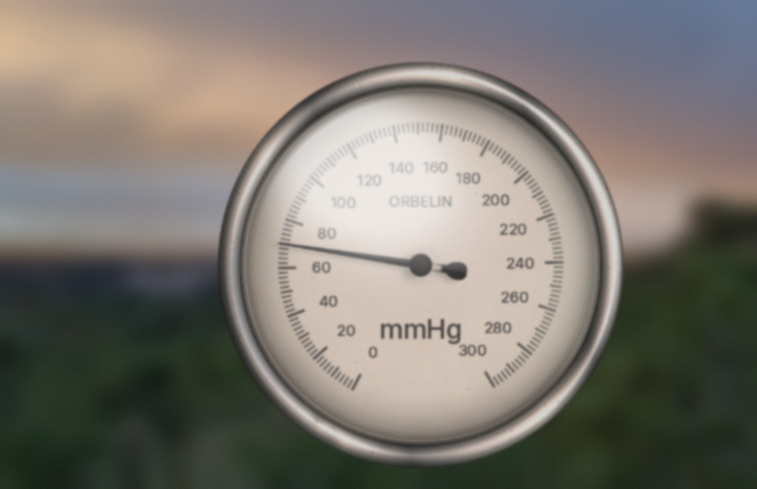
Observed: 70 mmHg
